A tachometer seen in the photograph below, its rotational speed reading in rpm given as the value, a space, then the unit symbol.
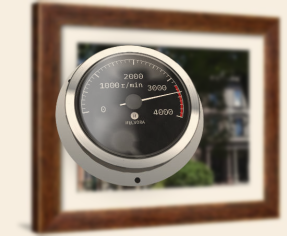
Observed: 3400 rpm
